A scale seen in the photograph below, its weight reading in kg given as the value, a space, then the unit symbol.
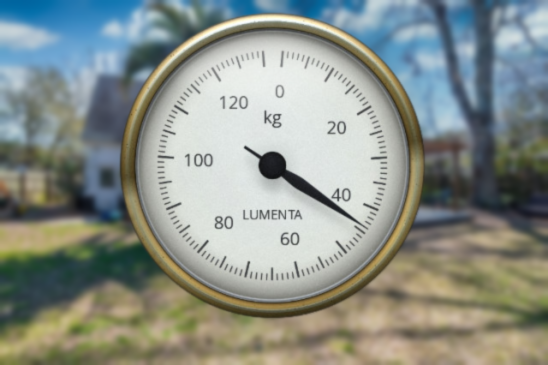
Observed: 44 kg
